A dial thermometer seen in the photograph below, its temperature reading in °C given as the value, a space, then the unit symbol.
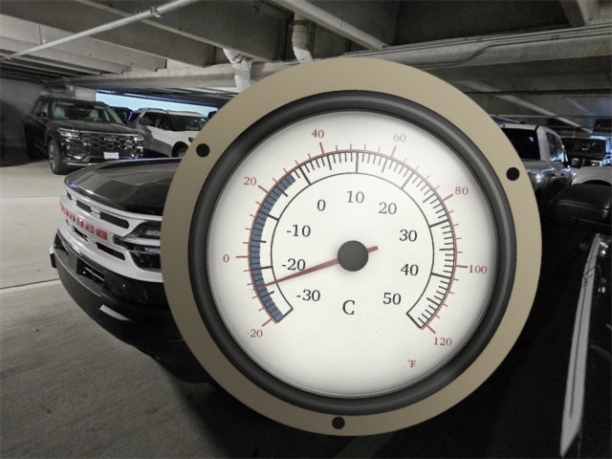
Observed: -23 °C
